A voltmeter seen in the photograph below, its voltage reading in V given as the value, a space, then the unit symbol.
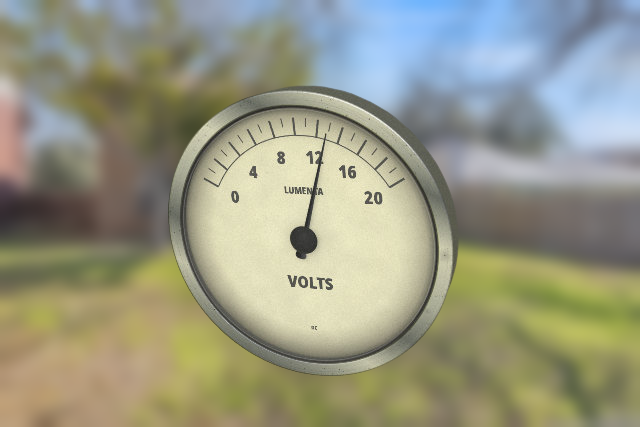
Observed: 13 V
